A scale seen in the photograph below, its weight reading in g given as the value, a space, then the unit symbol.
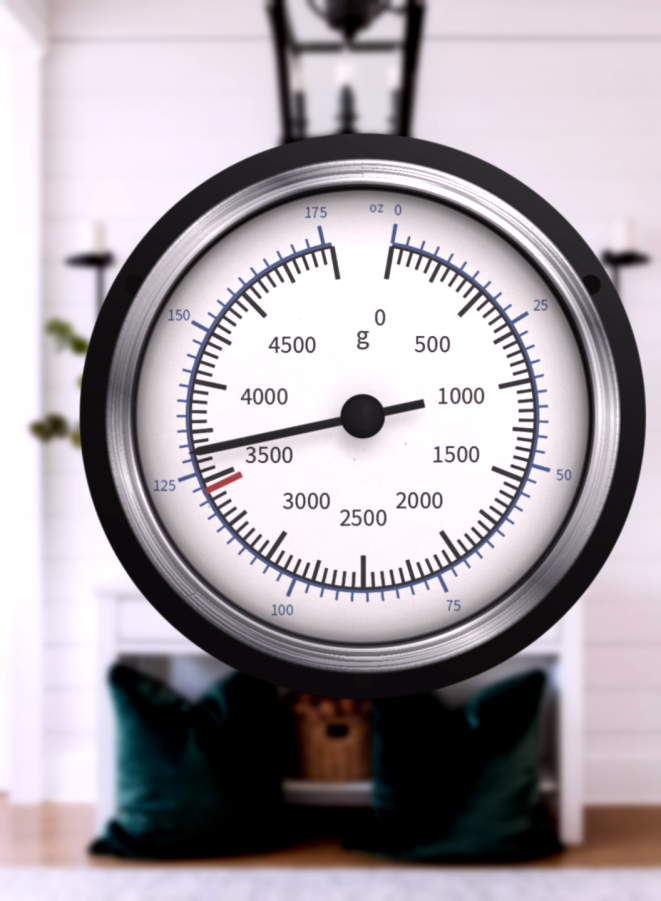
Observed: 3650 g
